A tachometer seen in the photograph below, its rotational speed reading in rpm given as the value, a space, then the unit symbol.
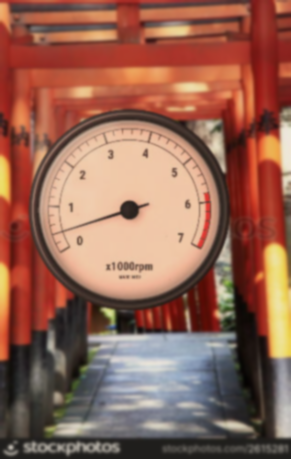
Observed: 400 rpm
